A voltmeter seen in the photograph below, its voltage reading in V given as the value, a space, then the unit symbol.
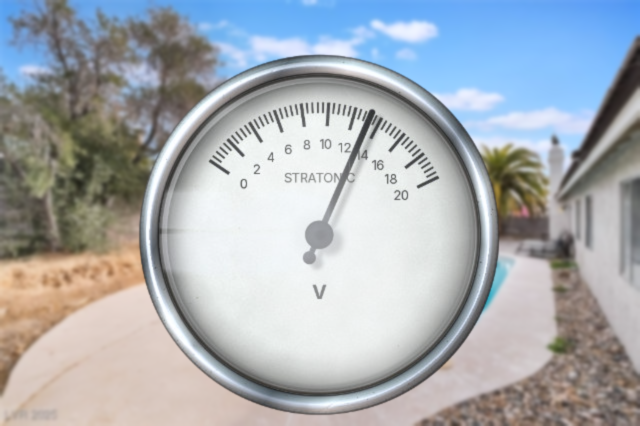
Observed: 13.2 V
